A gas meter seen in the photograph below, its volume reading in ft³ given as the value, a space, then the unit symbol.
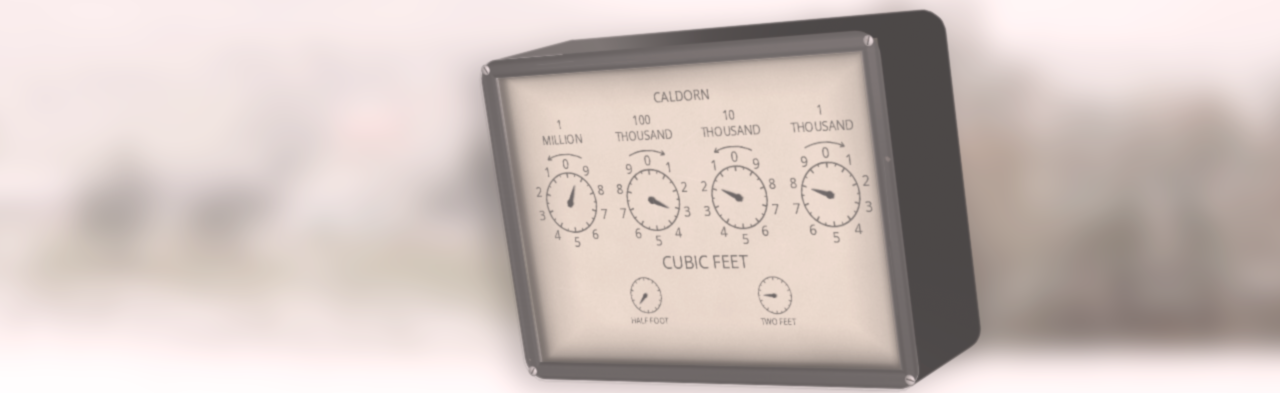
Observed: 931800 ft³
